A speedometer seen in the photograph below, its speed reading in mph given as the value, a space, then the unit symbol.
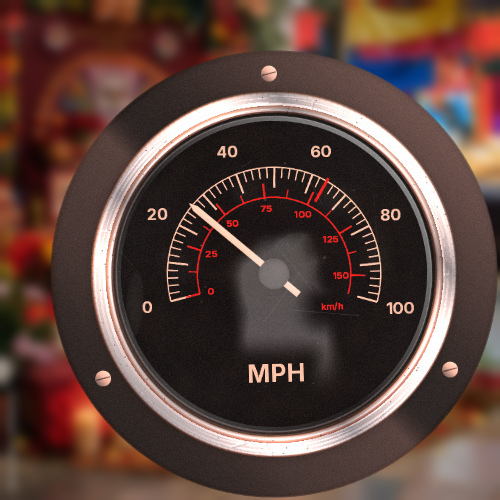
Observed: 26 mph
